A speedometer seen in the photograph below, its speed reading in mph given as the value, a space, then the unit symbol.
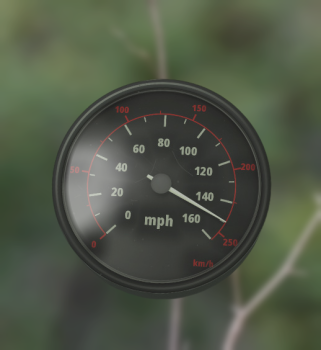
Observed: 150 mph
